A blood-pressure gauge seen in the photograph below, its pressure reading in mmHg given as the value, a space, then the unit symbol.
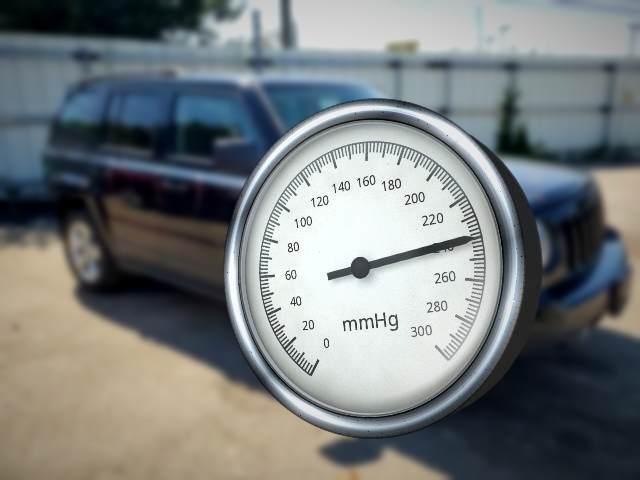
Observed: 240 mmHg
